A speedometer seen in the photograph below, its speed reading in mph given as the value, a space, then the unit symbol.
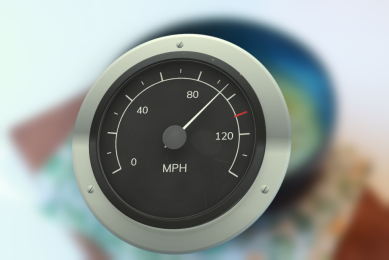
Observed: 95 mph
